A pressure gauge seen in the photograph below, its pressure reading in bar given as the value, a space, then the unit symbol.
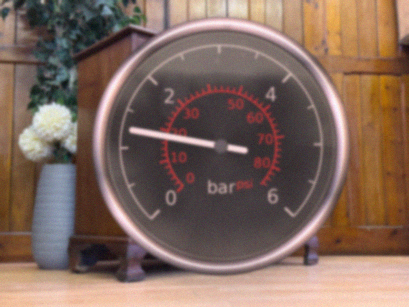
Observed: 1.25 bar
